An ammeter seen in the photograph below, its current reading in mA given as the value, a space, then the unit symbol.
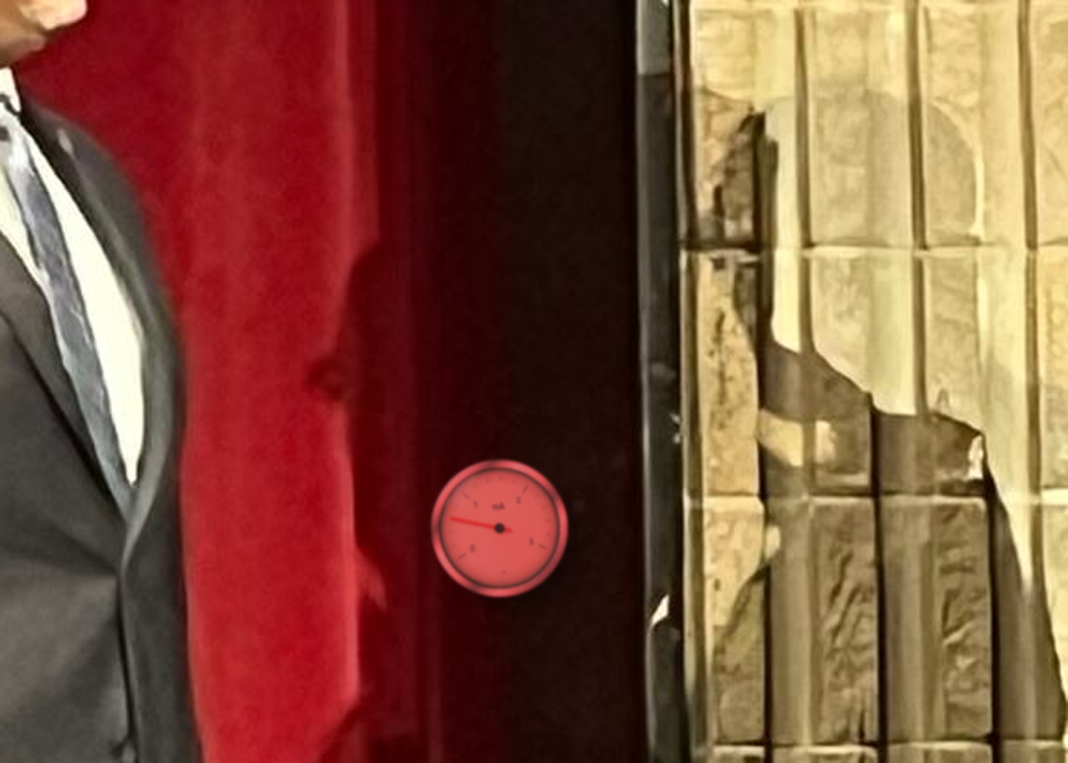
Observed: 0.6 mA
